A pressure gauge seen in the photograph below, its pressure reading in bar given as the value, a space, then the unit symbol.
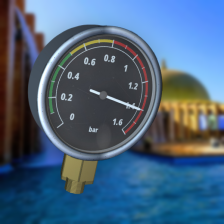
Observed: 1.4 bar
